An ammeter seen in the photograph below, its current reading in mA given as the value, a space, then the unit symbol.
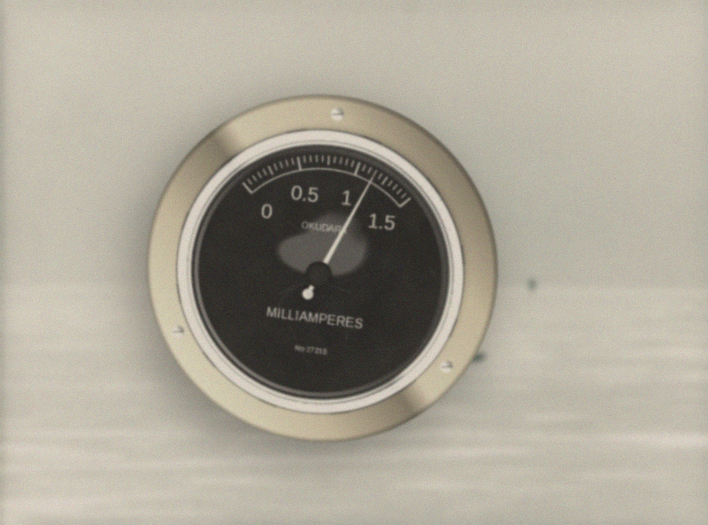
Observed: 1.15 mA
